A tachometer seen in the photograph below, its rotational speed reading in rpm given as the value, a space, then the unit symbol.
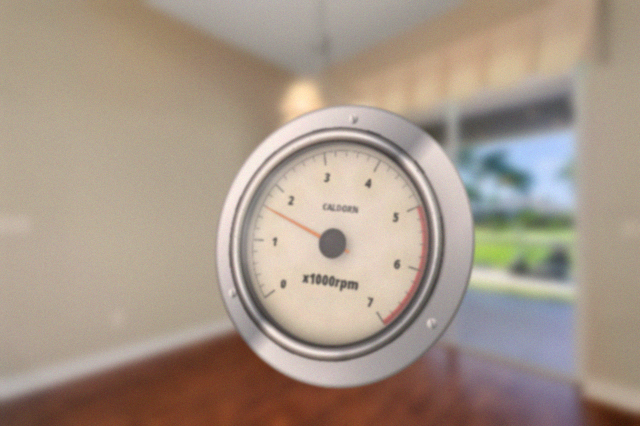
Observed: 1600 rpm
